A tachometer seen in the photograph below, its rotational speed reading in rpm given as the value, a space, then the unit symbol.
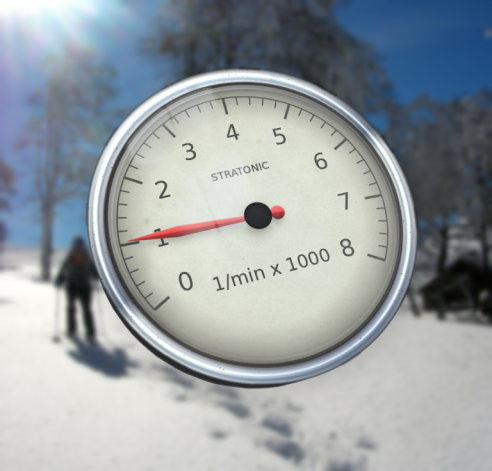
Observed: 1000 rpm
